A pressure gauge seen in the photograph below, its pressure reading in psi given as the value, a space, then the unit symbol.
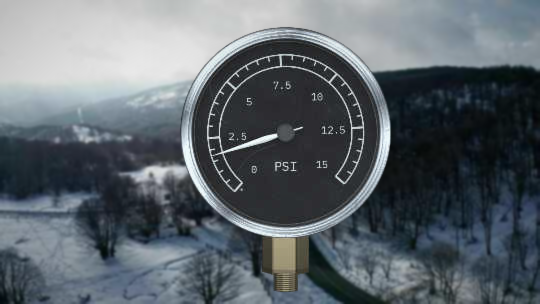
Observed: 1.75 psi
